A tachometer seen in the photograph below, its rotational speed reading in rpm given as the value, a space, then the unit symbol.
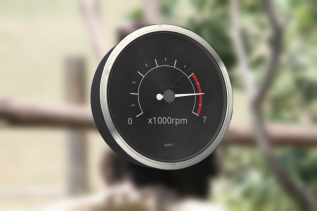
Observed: 6000 rpm
